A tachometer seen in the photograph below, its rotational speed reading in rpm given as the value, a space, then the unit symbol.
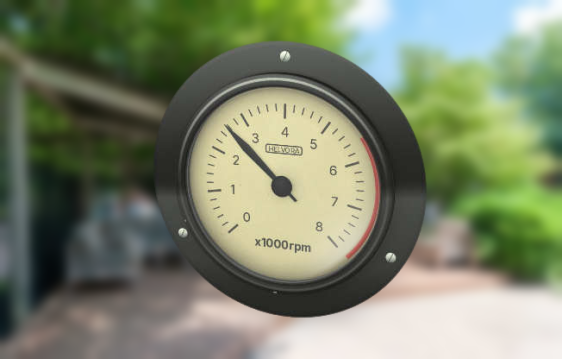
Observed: 2600 rpm
